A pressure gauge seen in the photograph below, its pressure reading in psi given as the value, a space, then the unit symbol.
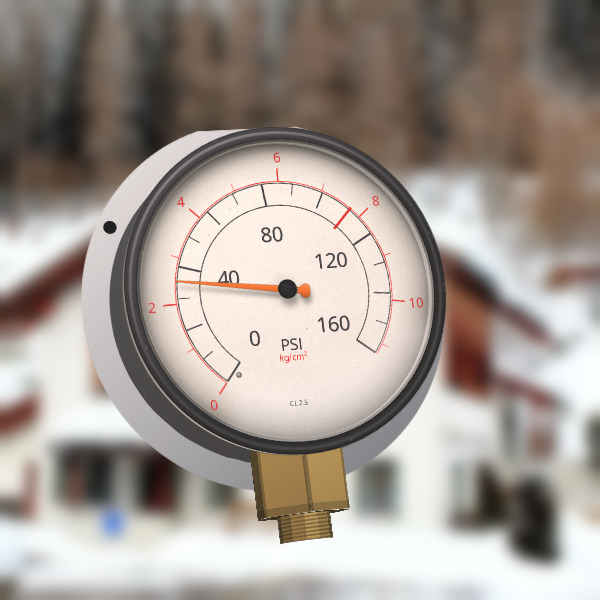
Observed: 35 psi
